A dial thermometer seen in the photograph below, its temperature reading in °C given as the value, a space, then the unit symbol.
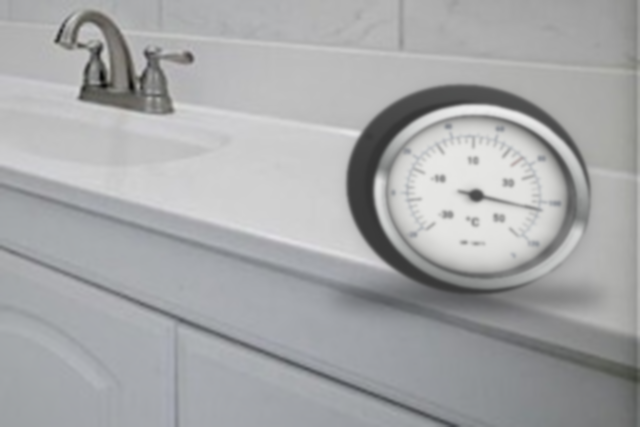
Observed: 40 °C
